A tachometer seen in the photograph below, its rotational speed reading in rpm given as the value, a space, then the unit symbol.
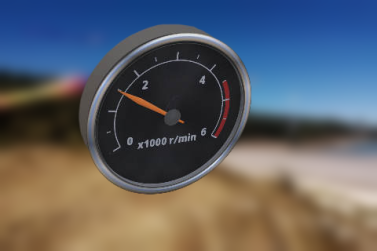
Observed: 1500 rpm
